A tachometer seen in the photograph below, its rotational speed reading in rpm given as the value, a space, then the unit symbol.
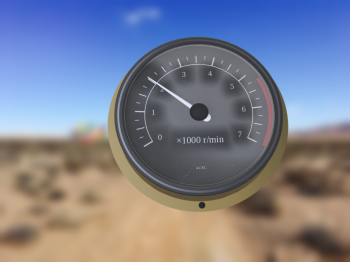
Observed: 2000 rpm
